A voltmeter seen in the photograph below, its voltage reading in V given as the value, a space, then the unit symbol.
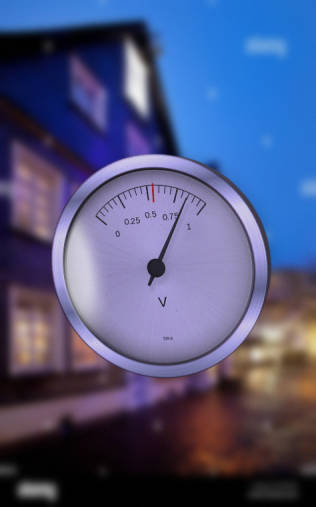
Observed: 0.85 V
